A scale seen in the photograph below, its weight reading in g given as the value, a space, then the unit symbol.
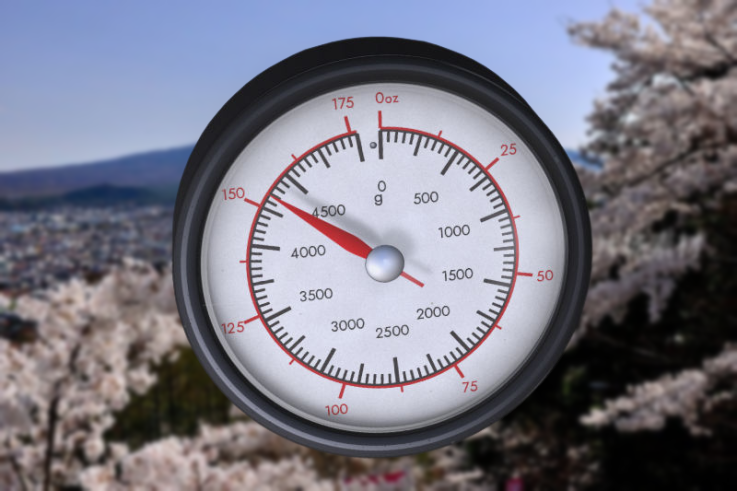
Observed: 4350 g
